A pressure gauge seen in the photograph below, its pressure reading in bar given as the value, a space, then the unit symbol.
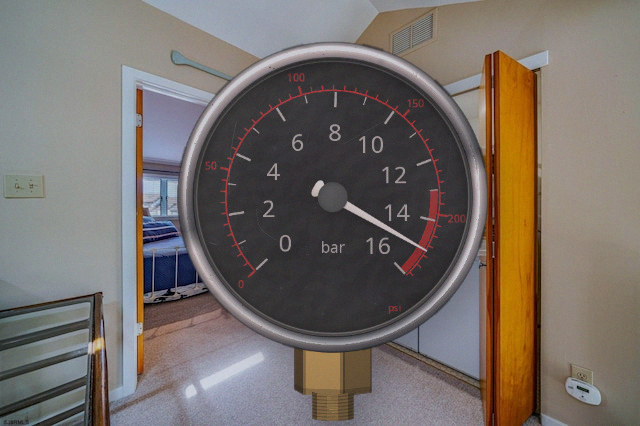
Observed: 15 bar
